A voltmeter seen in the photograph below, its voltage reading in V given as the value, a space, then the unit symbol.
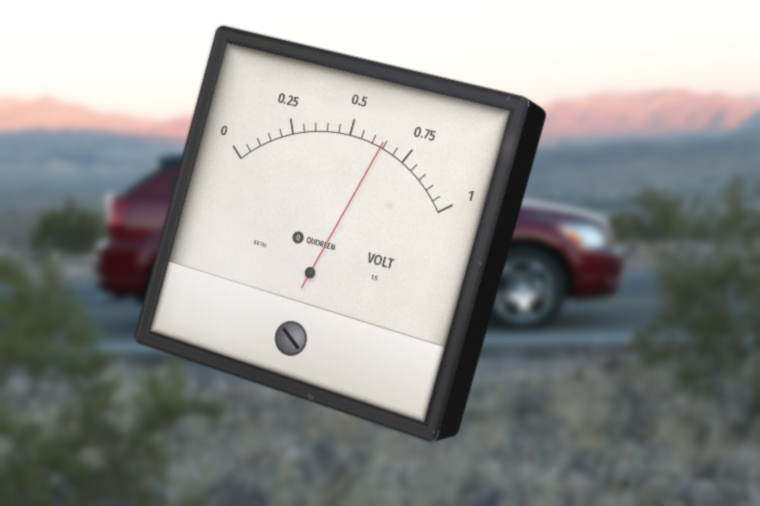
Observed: 0.65 V
